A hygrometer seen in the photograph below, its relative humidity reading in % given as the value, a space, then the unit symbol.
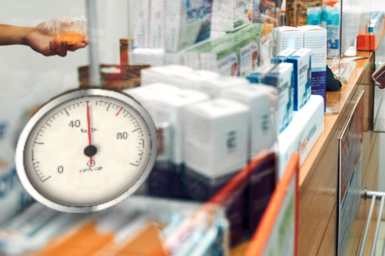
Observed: 50 %
